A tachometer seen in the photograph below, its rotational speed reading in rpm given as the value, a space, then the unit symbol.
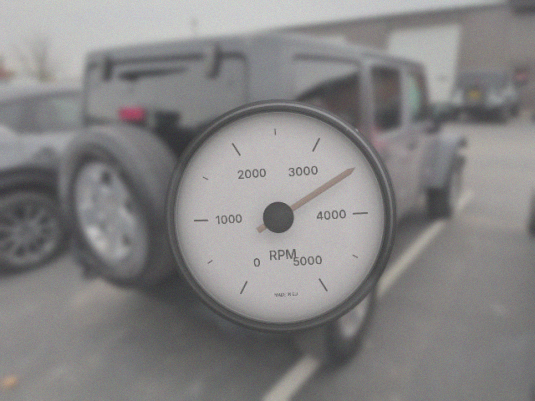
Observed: 3500 rpm
